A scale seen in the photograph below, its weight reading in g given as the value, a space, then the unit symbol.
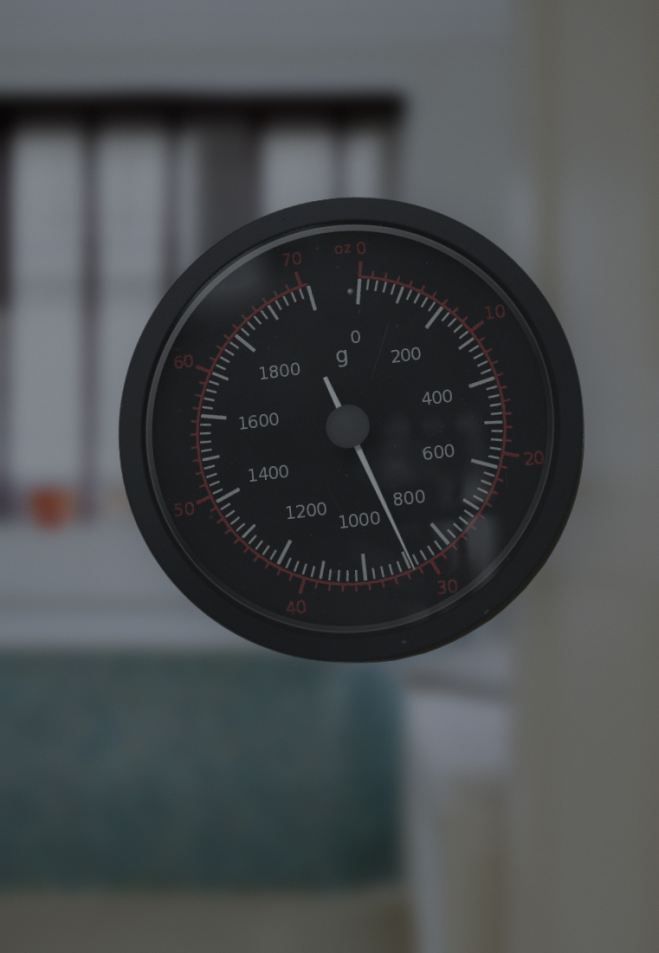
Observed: 890 g
